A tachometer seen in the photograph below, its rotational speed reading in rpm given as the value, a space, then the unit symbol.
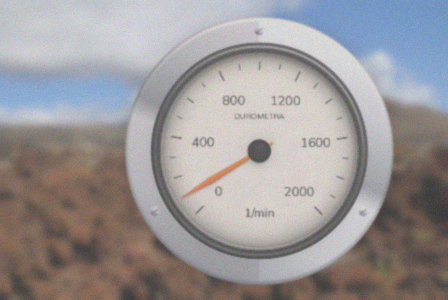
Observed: 100 rpm
